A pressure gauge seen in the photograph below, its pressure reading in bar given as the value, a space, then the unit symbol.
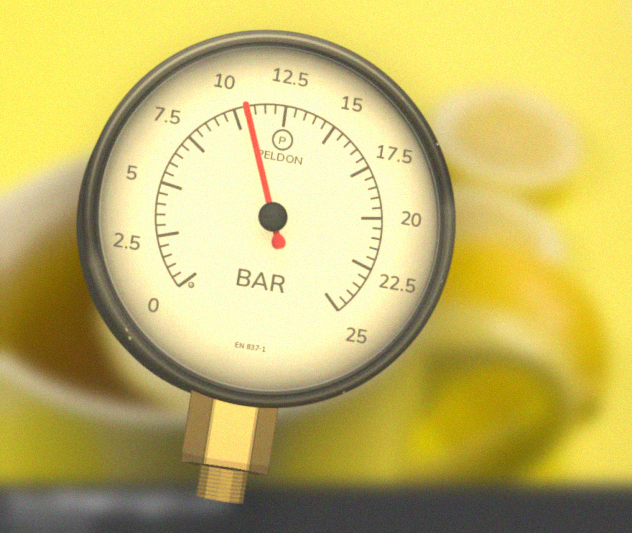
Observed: 10.5 bar
